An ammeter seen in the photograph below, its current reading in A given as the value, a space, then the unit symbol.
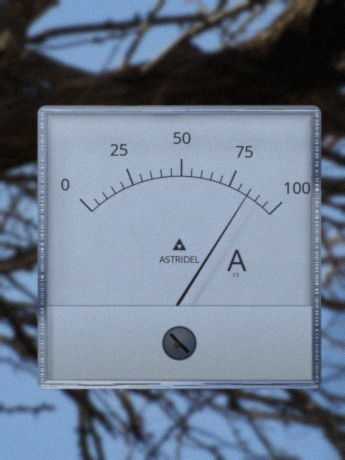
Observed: 85 A
